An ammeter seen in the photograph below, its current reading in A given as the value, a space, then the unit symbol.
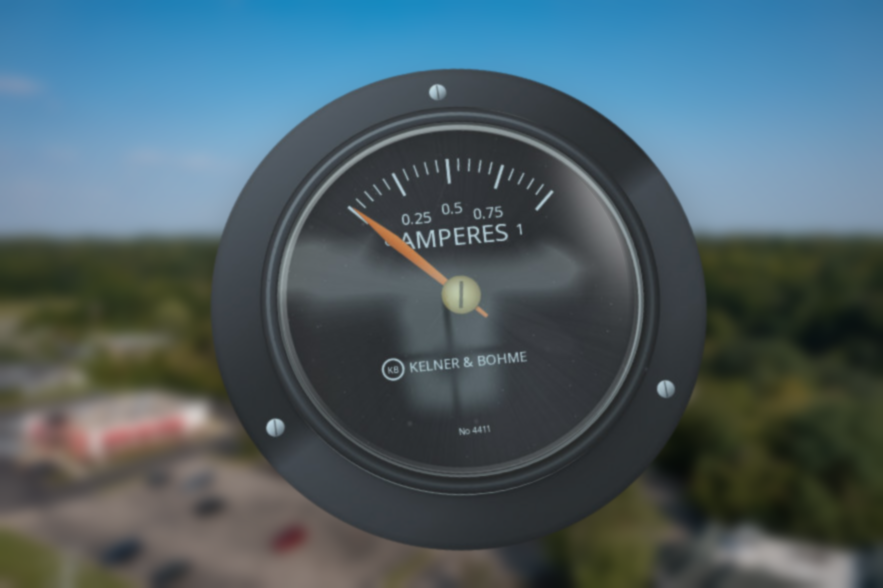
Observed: 0 A
